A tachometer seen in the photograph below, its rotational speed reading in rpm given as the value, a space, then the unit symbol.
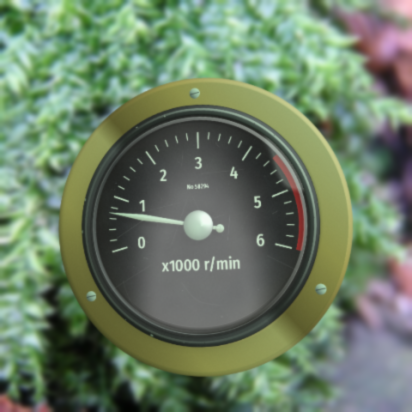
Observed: 700 rpm
